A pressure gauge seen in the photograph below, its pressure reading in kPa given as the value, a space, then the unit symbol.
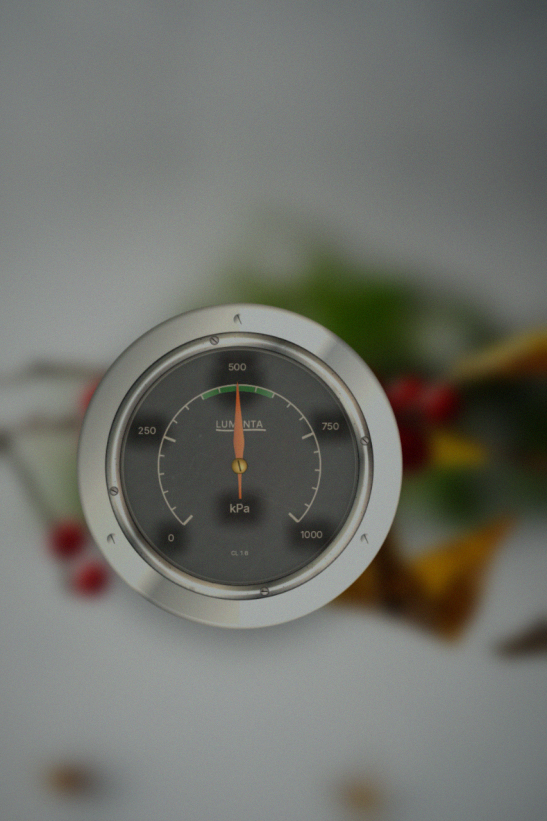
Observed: 500 kPa
